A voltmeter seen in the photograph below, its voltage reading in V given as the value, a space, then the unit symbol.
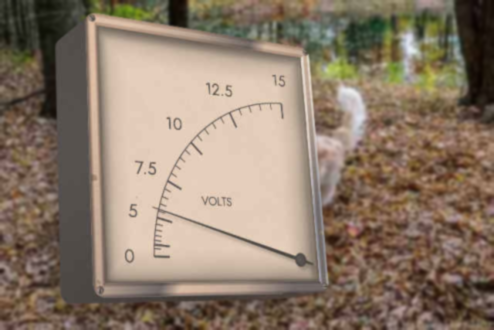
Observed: 5.5 V
